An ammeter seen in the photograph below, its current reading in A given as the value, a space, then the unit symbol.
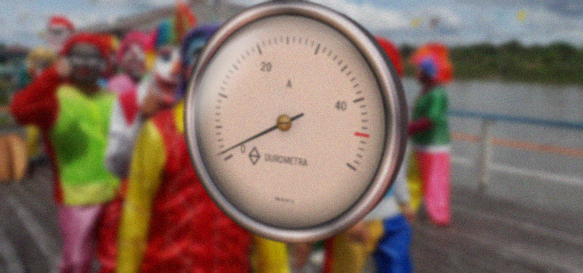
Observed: 1 A
